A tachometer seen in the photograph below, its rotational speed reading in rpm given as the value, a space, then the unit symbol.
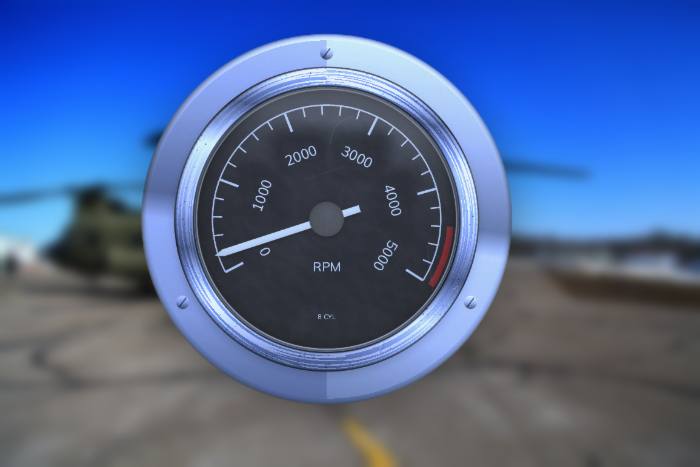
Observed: 200 rpm
